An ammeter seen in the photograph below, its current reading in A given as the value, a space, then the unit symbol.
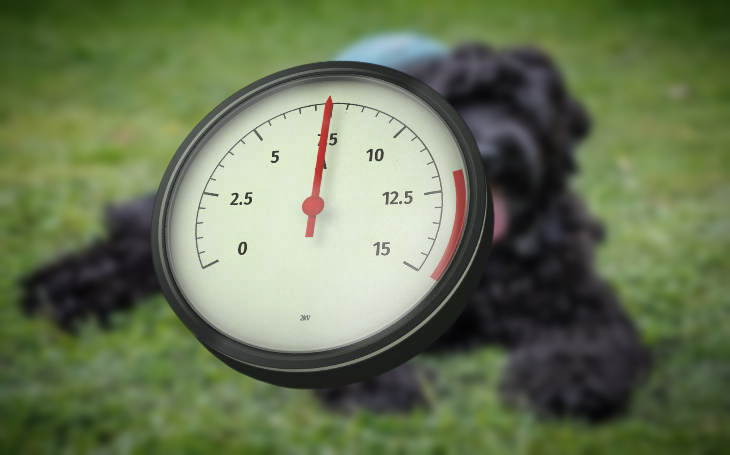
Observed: 7.5 A
